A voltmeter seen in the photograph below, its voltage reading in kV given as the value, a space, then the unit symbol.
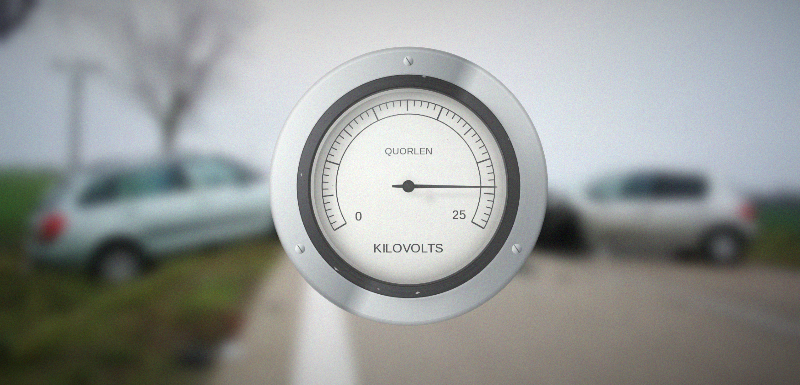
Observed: 22 kV
